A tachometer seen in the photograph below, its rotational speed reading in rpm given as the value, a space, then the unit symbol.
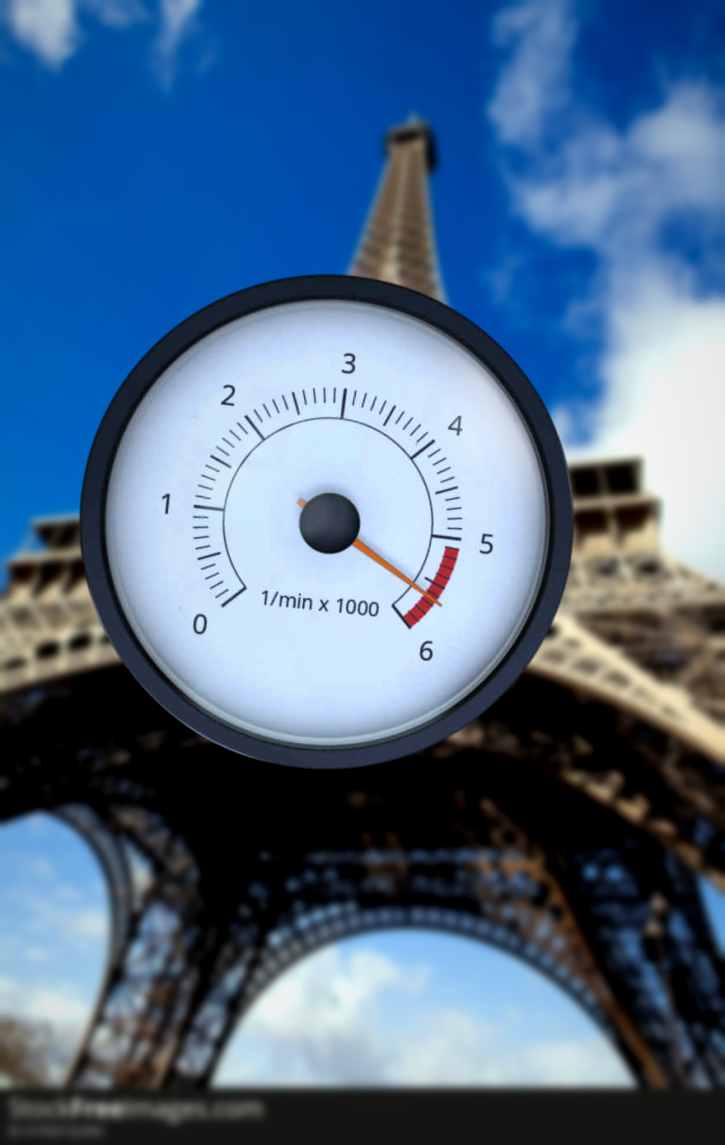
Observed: 5650 rpm
